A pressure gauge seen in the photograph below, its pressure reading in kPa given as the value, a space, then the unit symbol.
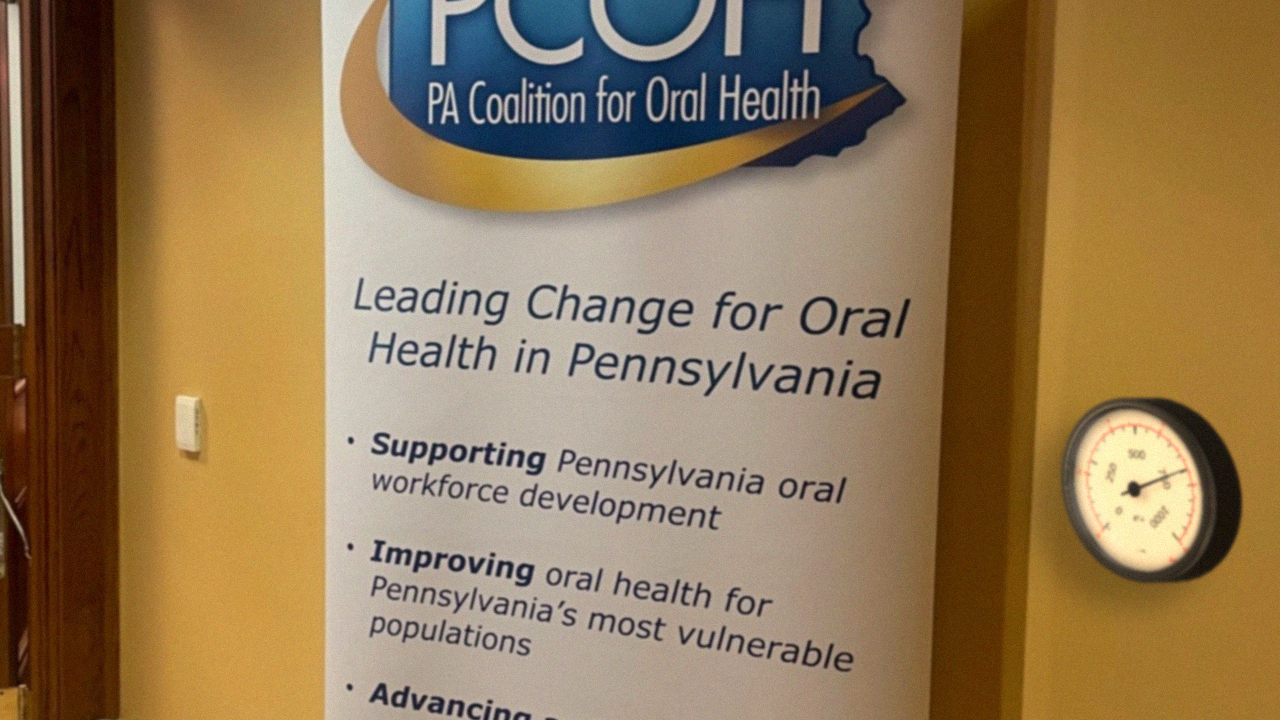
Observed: 750 kPa
